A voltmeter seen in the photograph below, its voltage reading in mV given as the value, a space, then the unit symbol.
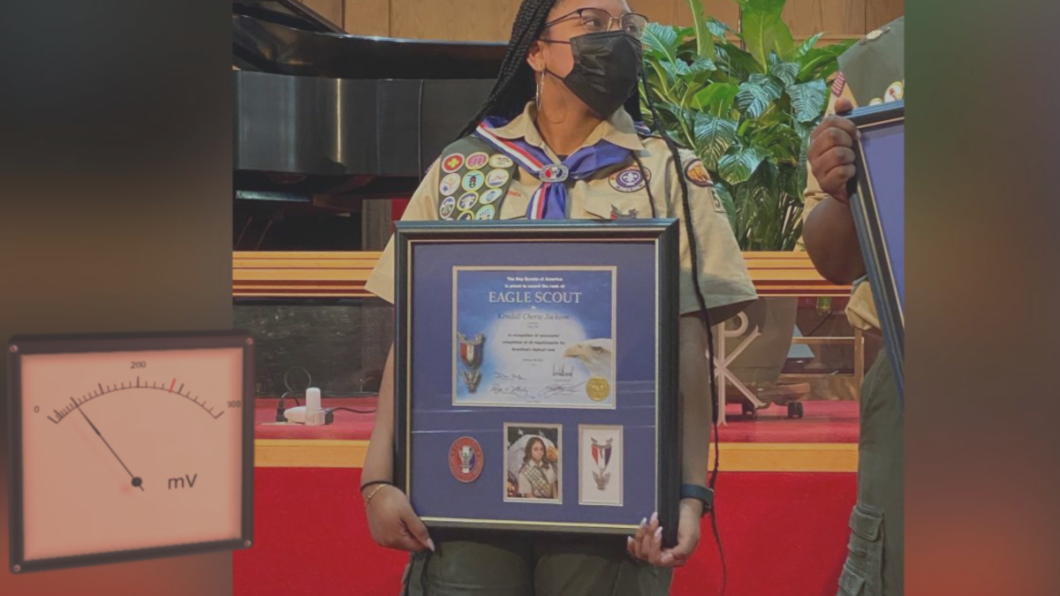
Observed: 100 mV
